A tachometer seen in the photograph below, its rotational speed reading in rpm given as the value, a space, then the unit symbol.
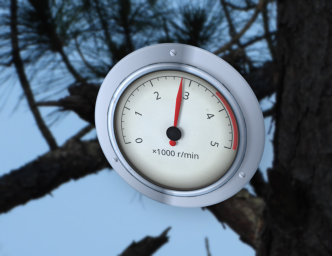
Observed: 2800 rpm
